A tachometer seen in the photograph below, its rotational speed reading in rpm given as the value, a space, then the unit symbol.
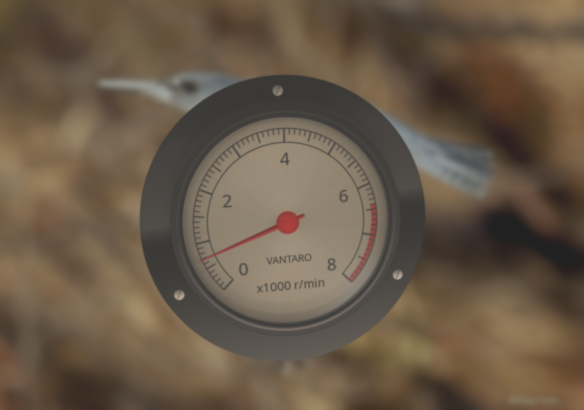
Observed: 700 rpm
